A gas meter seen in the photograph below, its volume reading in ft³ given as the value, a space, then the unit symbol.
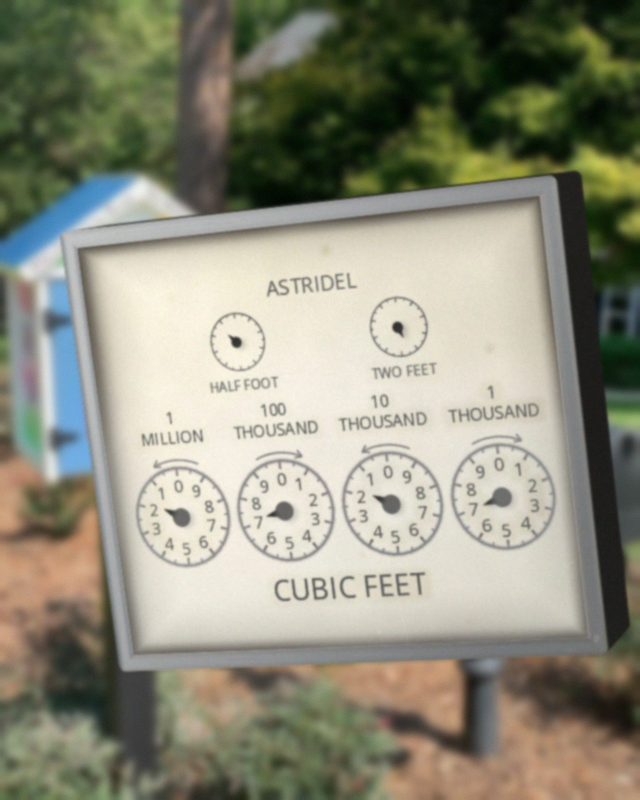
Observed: 171700 ft³
